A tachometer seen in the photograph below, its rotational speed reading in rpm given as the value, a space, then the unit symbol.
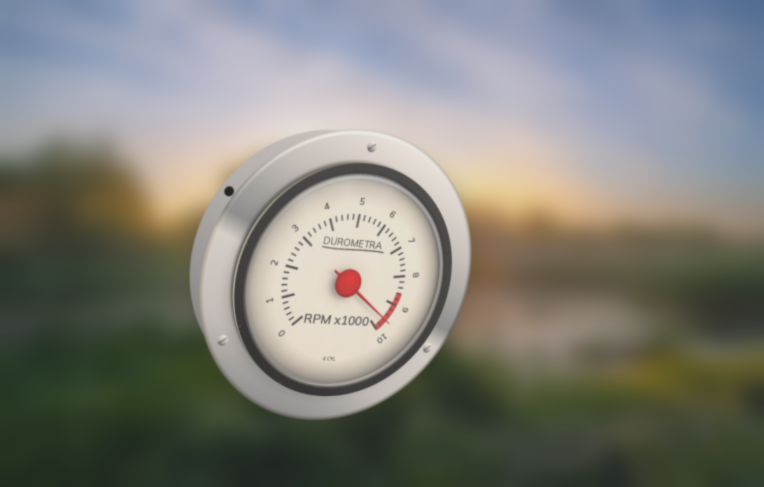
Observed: 9600 rpm
